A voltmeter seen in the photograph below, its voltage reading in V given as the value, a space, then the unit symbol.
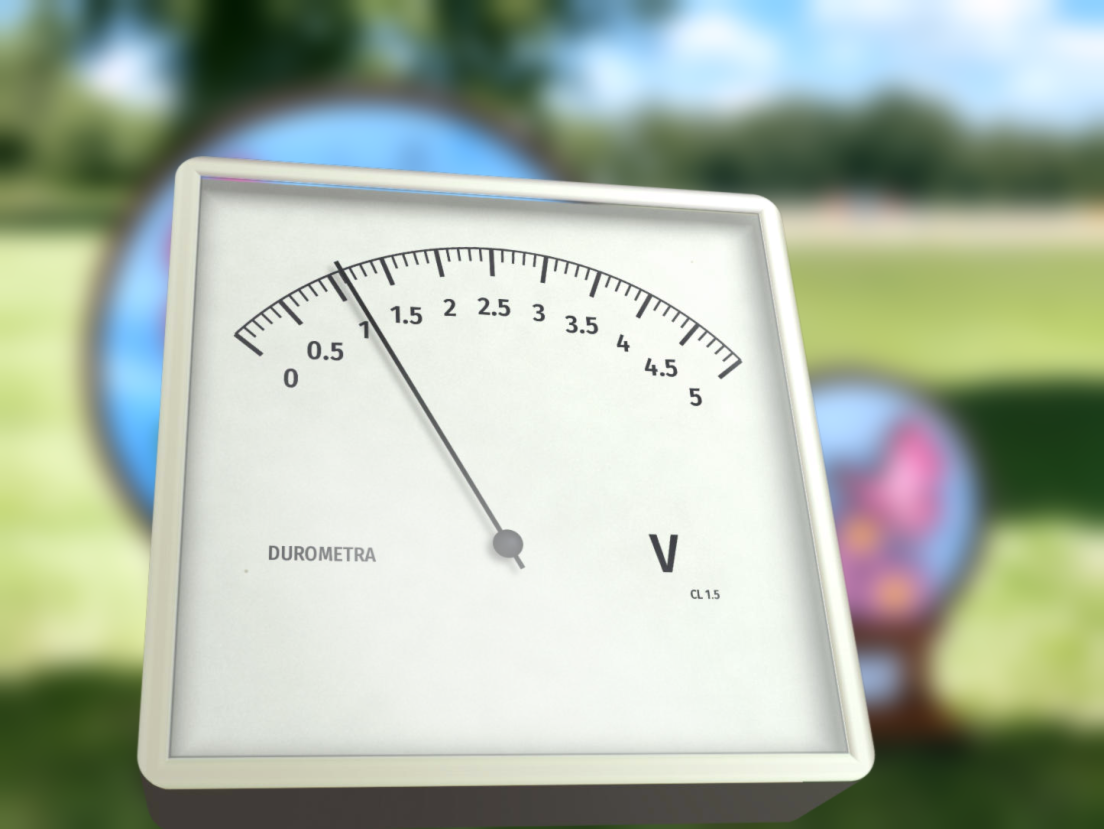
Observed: 1.1 V
